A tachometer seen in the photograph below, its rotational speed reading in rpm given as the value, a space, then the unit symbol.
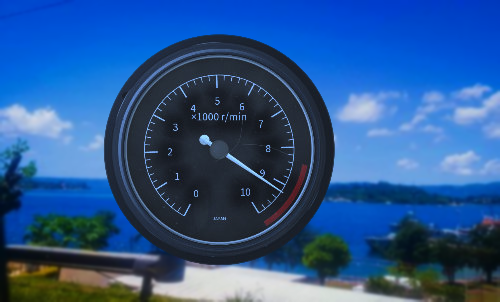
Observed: 9200 rpm
